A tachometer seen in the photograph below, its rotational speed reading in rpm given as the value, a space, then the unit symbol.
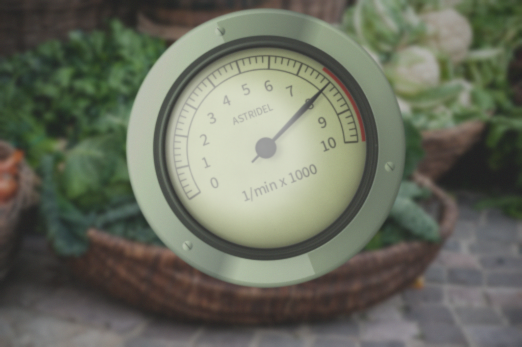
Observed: 8000 rpm
